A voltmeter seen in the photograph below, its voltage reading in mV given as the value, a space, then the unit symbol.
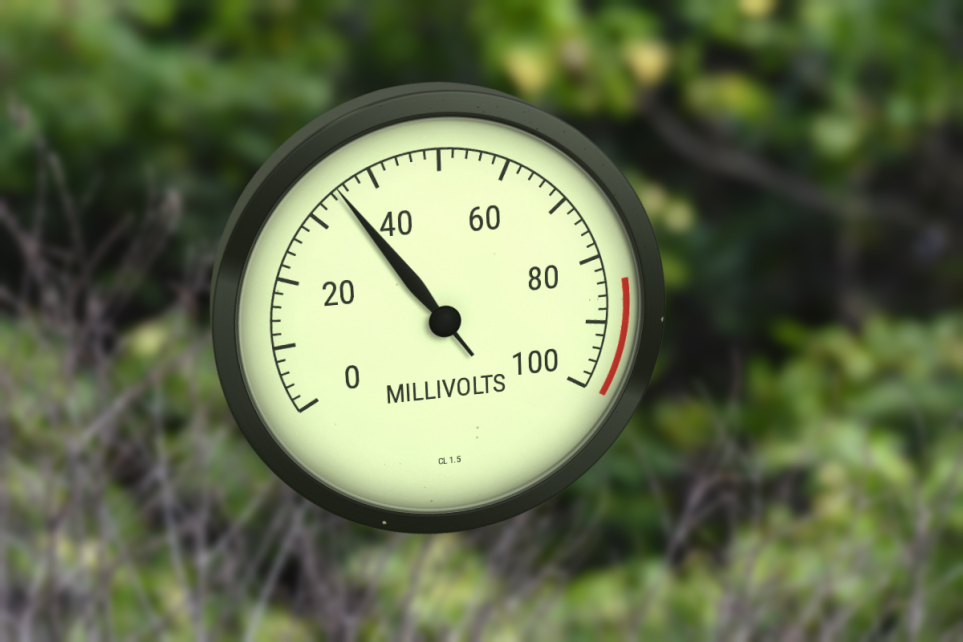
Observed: 35 mV
